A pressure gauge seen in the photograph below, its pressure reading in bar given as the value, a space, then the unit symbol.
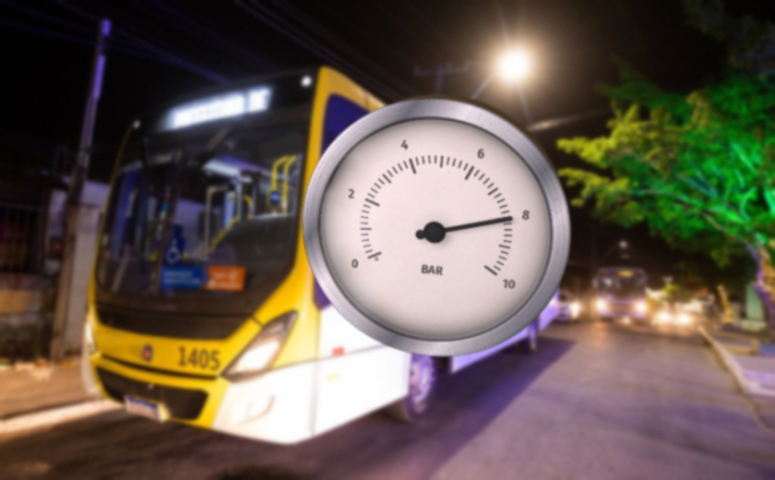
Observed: 8 bar
